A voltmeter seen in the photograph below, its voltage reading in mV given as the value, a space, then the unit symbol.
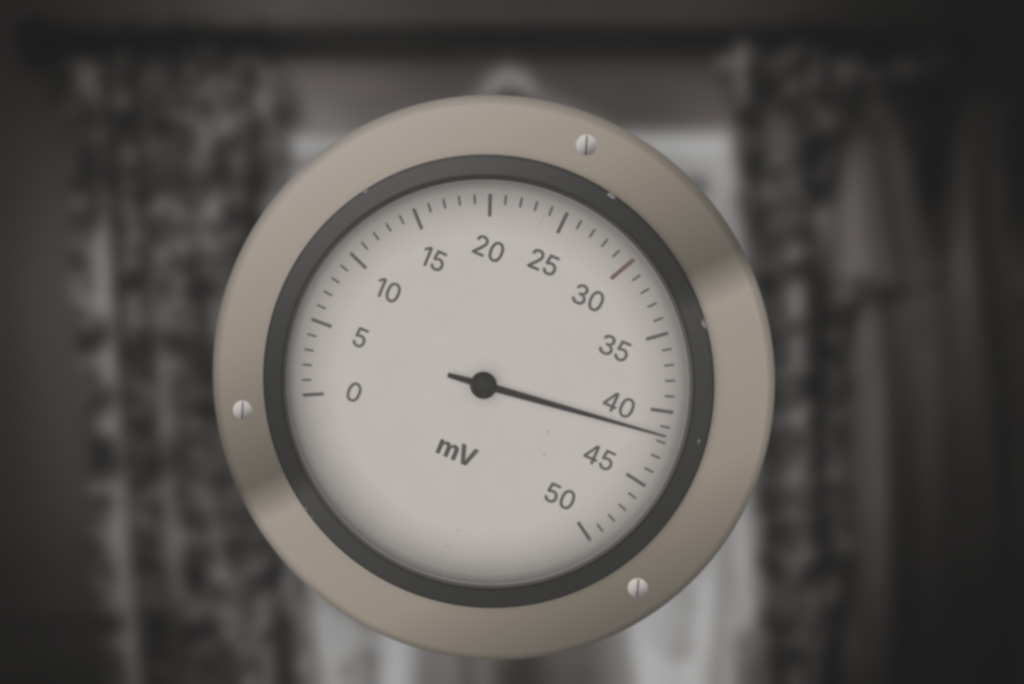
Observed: 41.5 mV
